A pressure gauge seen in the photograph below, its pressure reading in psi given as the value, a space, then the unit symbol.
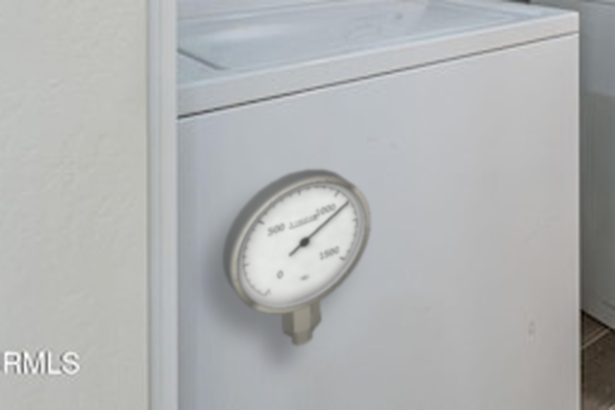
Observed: 1100 psi
